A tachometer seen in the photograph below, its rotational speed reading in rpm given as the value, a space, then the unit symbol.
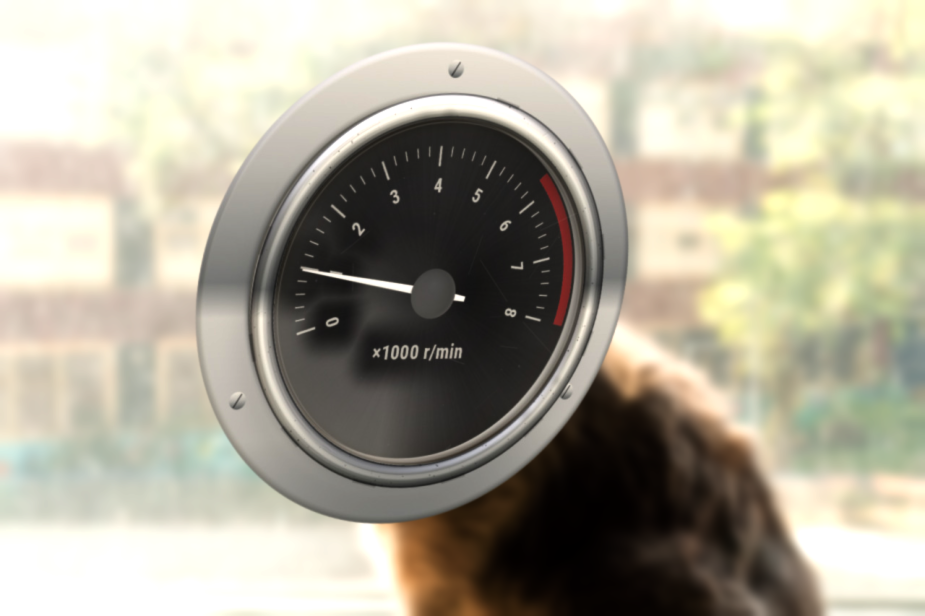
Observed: 1000 rpm
